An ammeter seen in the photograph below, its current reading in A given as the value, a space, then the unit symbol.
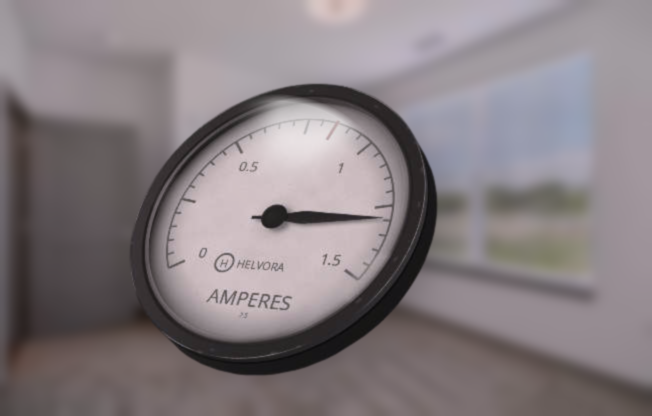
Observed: 1.3 A
